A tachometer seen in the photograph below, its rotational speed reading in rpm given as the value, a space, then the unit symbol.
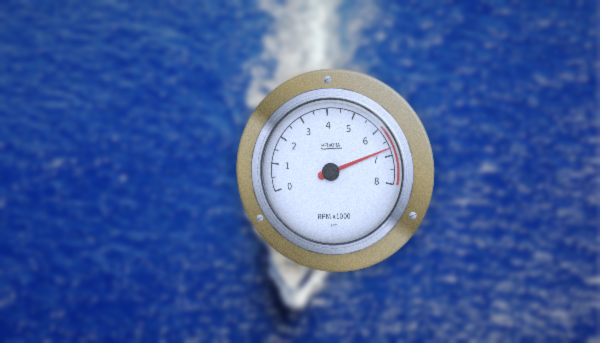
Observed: 6750 rpm
